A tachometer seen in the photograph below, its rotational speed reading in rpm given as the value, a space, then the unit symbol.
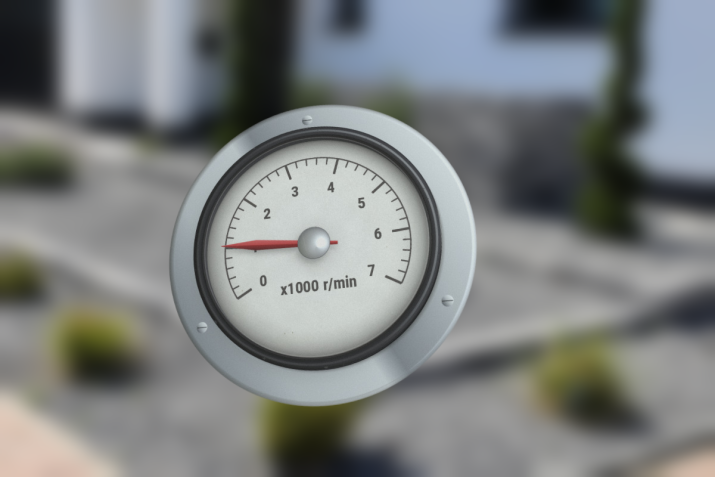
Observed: 1000 rpm
